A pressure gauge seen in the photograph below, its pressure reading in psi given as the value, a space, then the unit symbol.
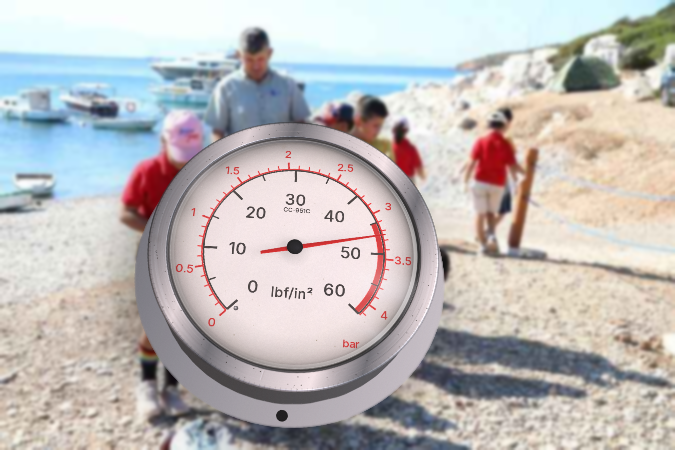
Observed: 47.5 psi
